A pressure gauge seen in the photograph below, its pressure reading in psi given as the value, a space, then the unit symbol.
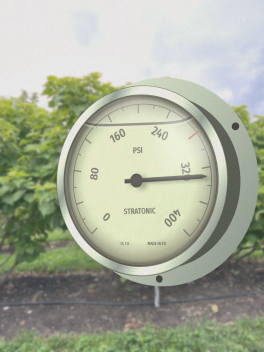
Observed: 330 psi
